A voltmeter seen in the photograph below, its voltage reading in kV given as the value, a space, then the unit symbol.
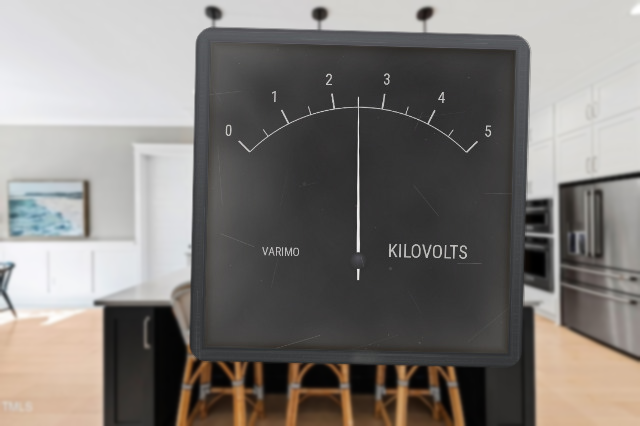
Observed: 2.5 kV
